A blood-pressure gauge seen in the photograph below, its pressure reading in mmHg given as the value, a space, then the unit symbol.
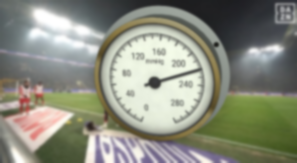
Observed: 220 mmHg
